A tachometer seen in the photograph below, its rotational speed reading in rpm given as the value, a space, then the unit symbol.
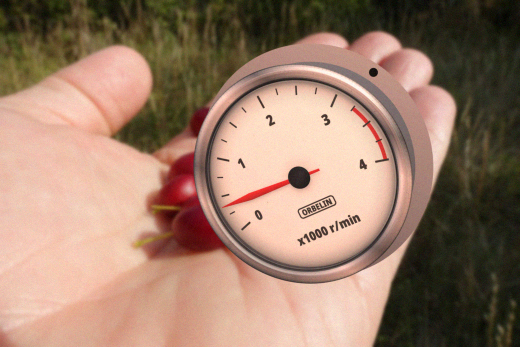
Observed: 375 rpm
